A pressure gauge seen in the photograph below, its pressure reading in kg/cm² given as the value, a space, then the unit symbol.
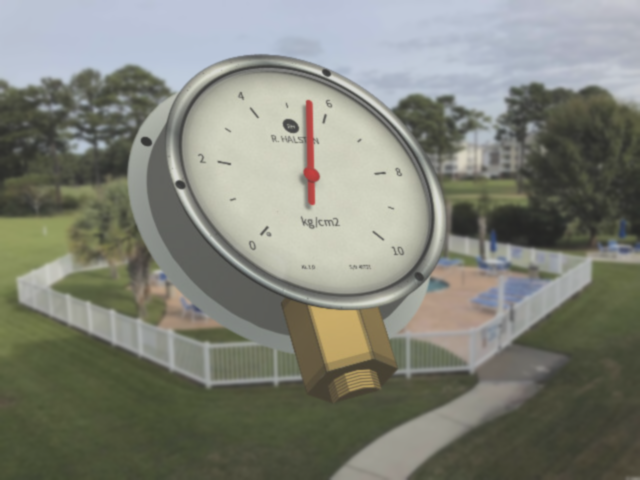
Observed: 5.5 kg/cm²
